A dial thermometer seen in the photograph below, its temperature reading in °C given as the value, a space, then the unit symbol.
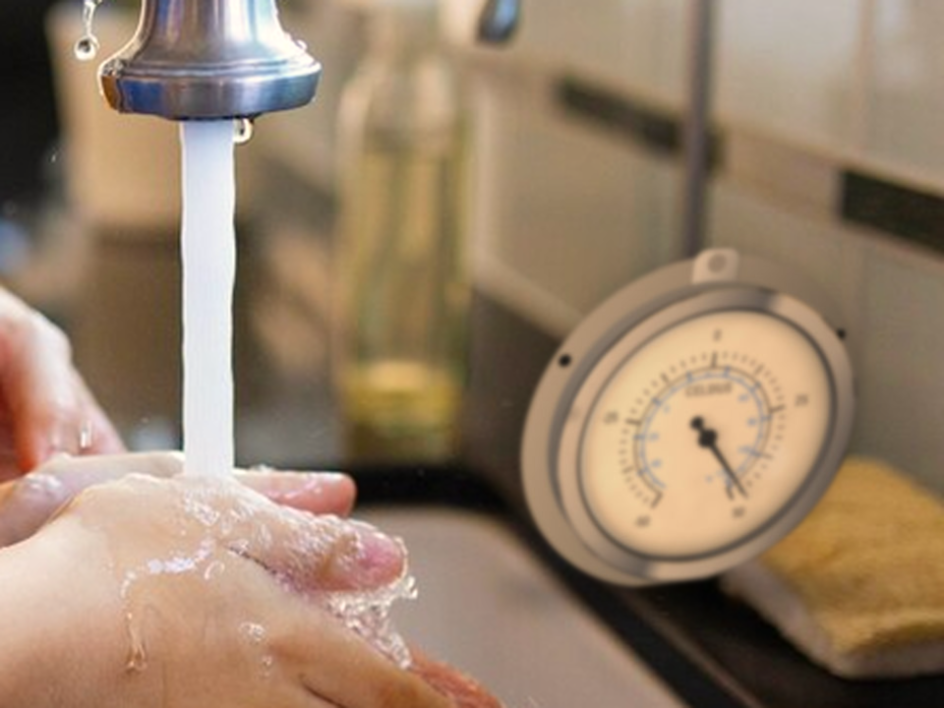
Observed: 47.5 °C
